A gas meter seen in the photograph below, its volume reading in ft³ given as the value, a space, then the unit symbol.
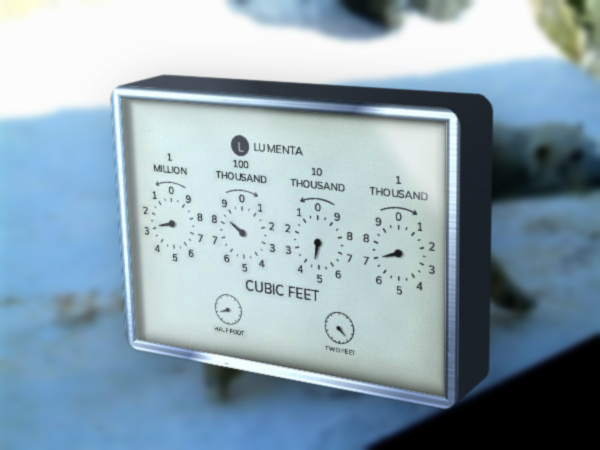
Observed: 284700 ft³
